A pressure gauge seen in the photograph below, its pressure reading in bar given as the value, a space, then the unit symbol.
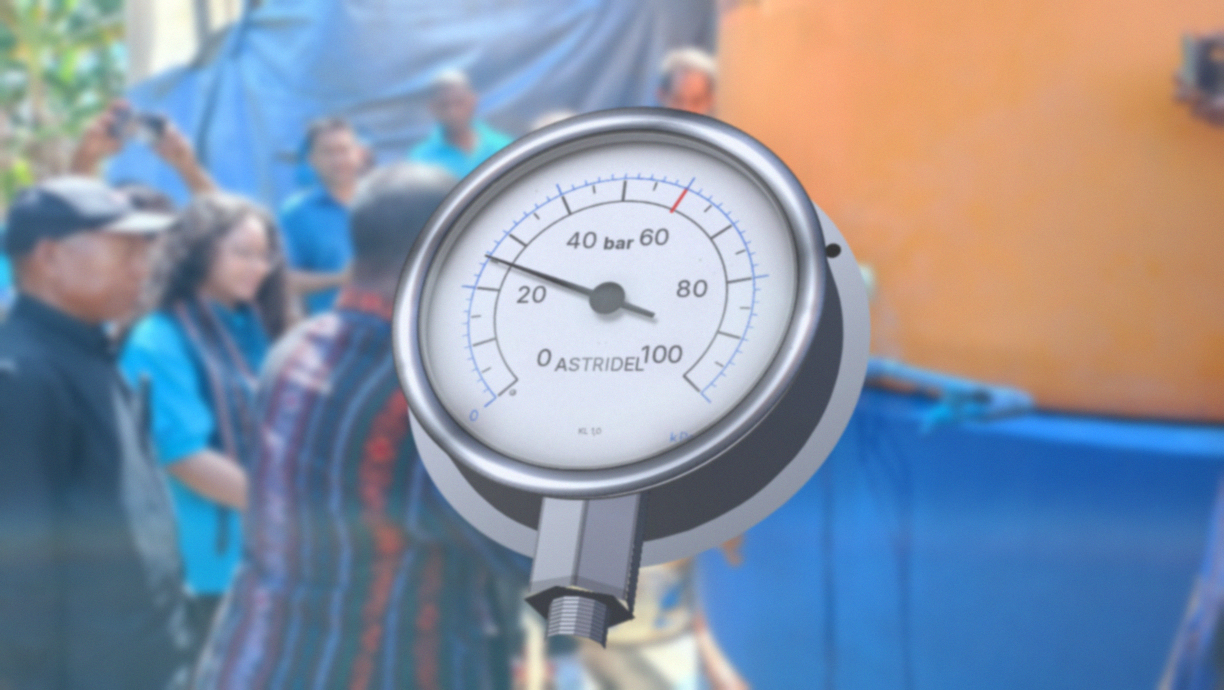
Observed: 25 bar
